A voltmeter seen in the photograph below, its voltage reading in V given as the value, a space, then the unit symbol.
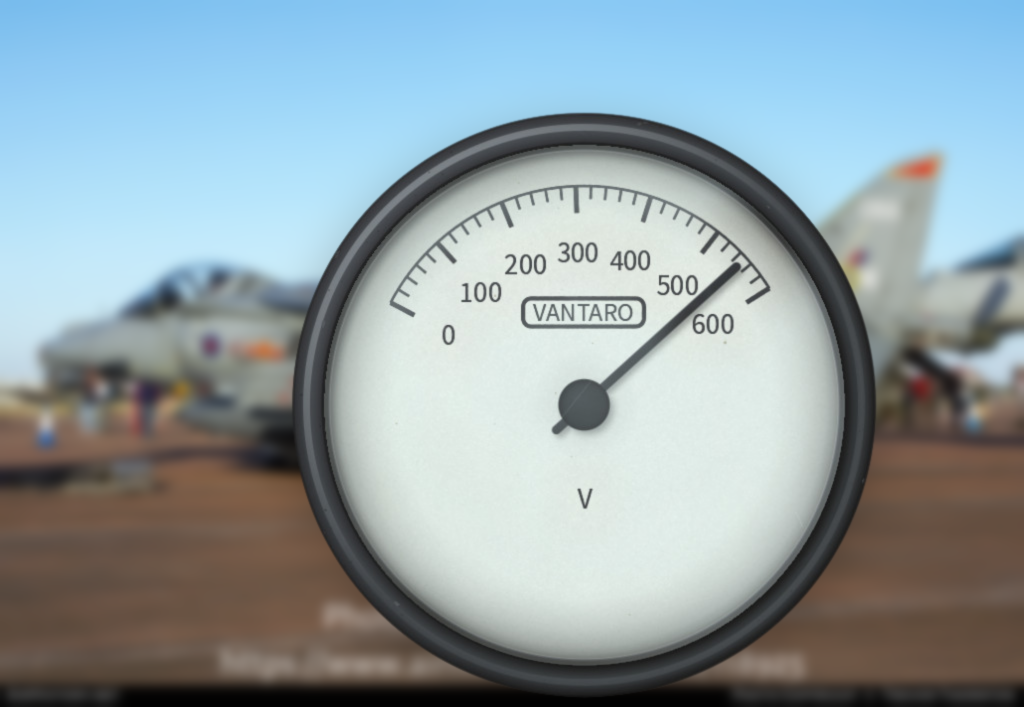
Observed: 550 V
